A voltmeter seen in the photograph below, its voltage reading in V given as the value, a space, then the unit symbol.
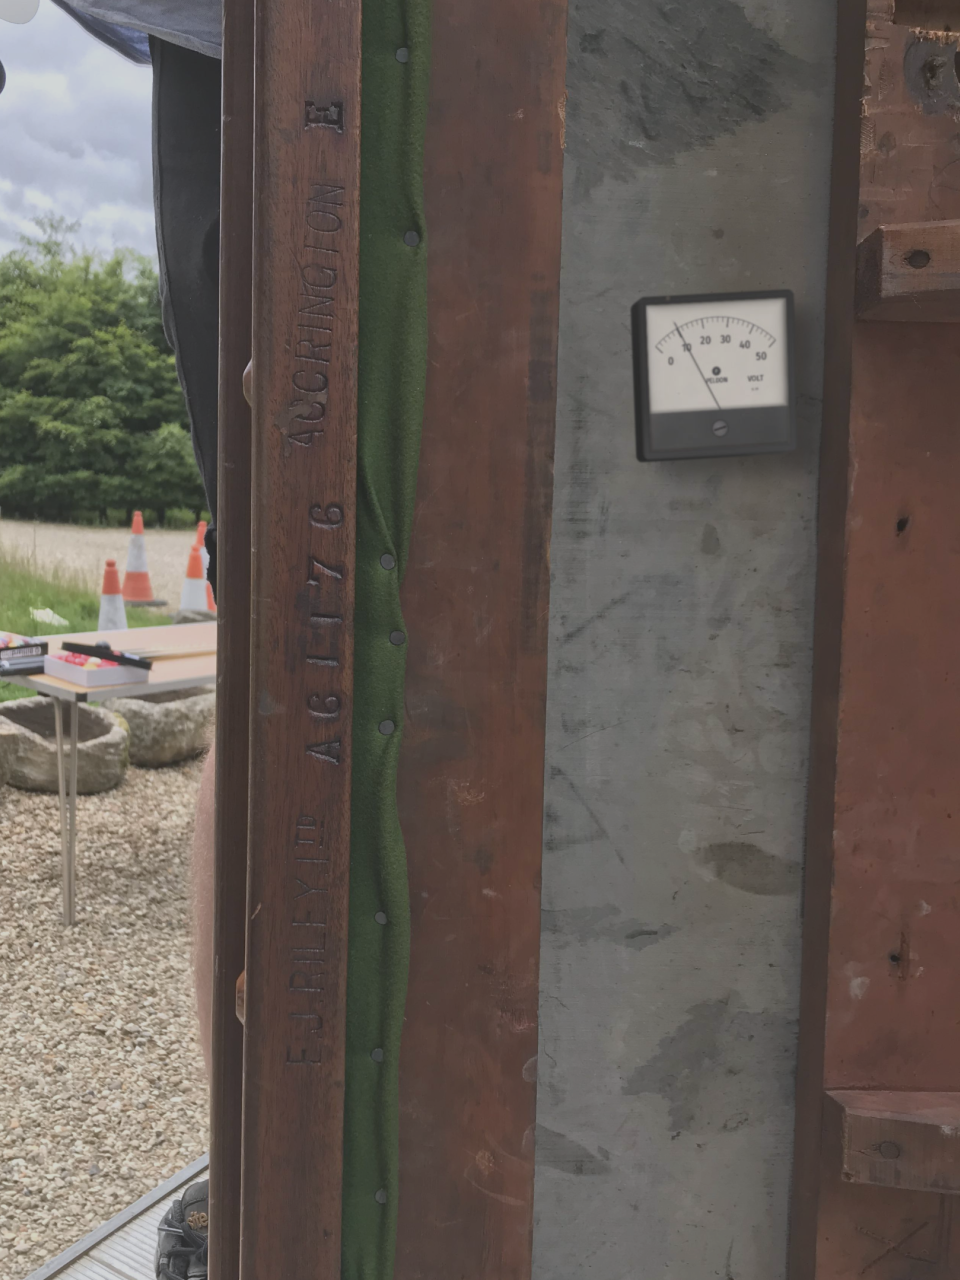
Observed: 10 V
